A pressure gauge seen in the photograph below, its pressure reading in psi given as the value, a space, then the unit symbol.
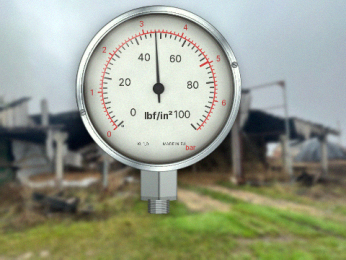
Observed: 48 psi
